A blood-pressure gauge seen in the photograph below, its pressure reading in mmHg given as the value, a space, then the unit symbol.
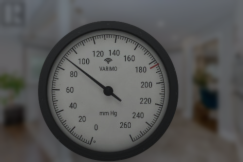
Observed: 90 mmHg
